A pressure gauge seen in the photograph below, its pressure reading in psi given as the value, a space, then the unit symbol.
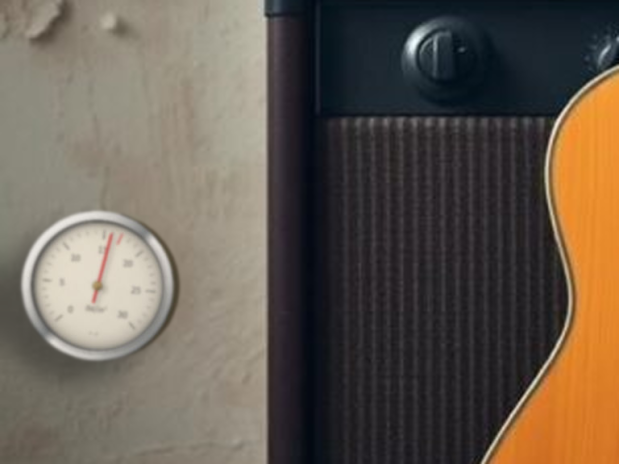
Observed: 16 psi
